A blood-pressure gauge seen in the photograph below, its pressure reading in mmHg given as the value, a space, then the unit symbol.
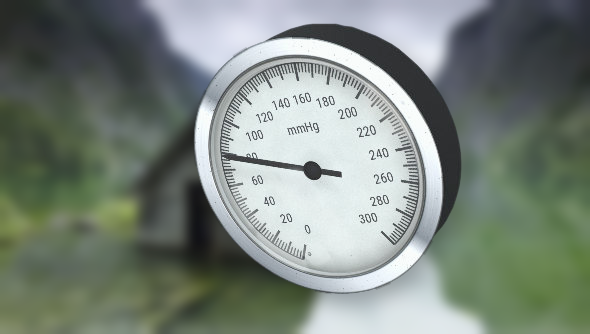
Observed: 80 mmHg
